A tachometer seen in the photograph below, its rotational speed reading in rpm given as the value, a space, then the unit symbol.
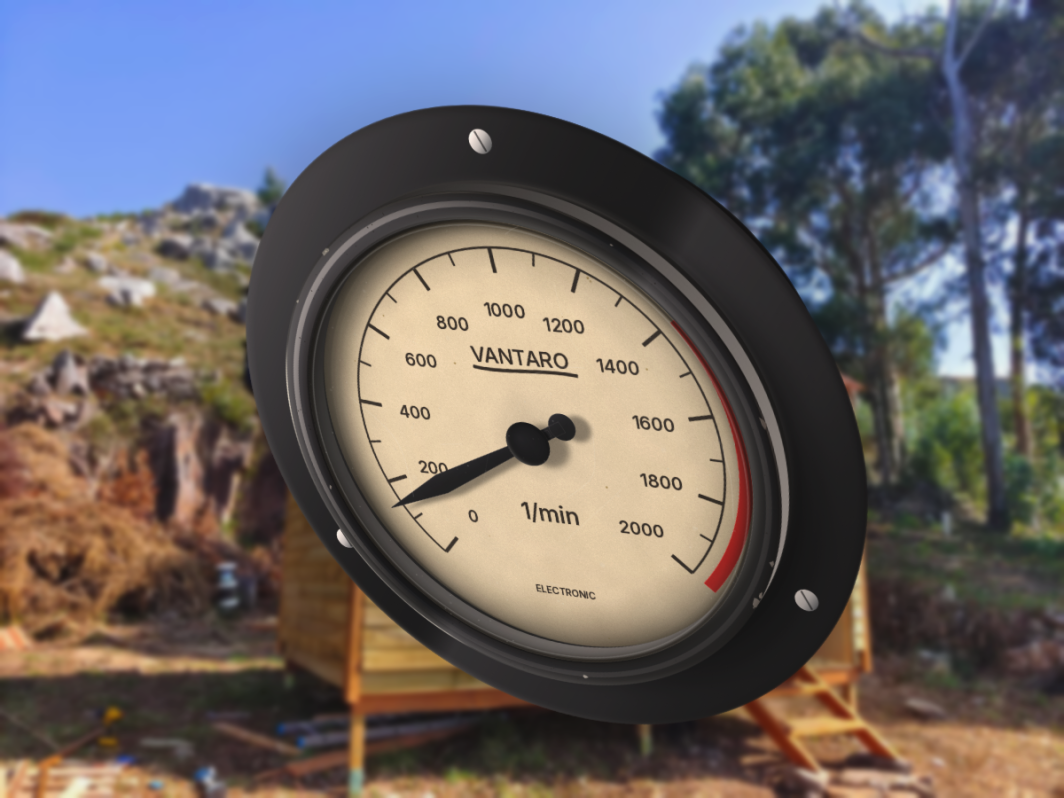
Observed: 150 rpm
